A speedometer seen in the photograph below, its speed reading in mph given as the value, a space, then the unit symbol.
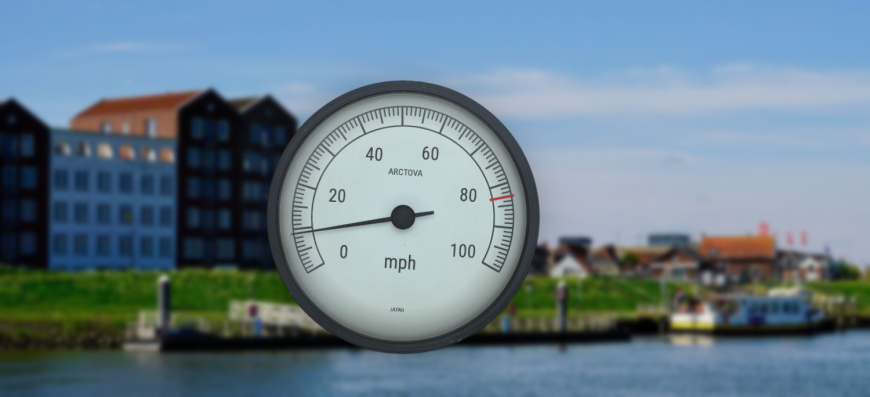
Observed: 9 mph
